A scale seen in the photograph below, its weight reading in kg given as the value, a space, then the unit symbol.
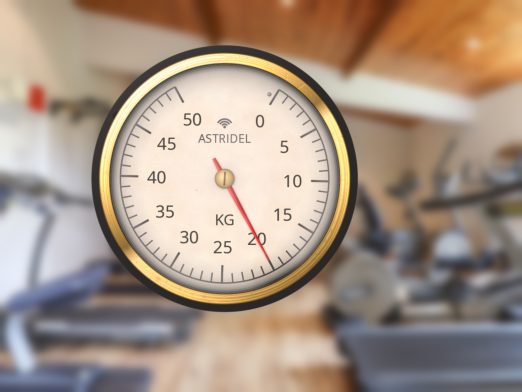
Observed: 20 kg
